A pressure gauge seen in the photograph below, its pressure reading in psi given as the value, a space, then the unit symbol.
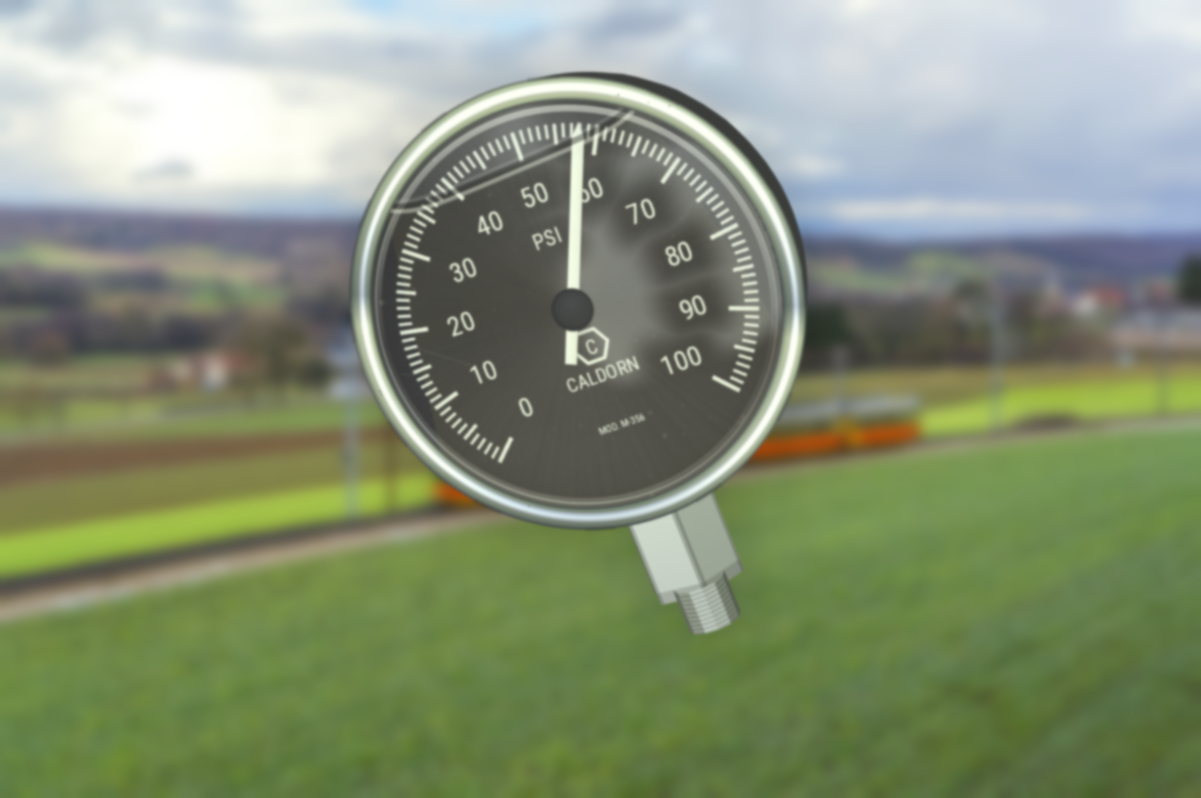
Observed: 58 psi
